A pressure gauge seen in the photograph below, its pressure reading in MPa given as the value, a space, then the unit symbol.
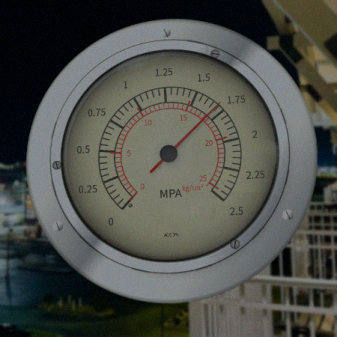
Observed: 1.7 MPa
